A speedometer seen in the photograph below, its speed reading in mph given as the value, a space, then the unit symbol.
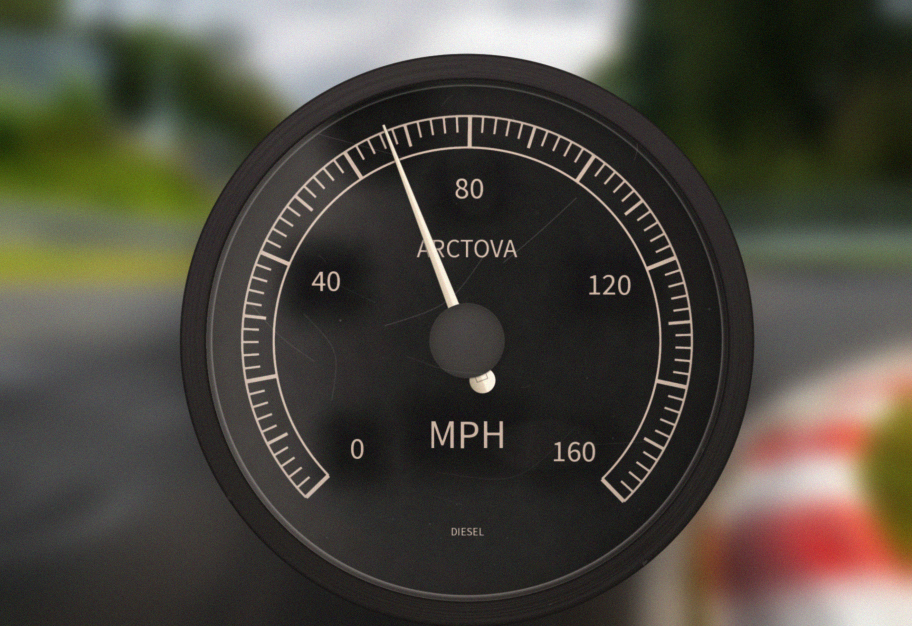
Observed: 67 mph
